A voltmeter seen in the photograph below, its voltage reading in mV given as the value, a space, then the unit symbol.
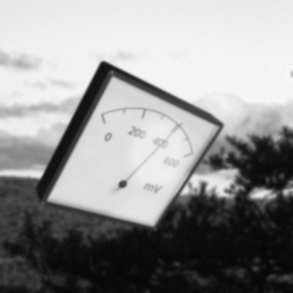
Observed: 400 mV
